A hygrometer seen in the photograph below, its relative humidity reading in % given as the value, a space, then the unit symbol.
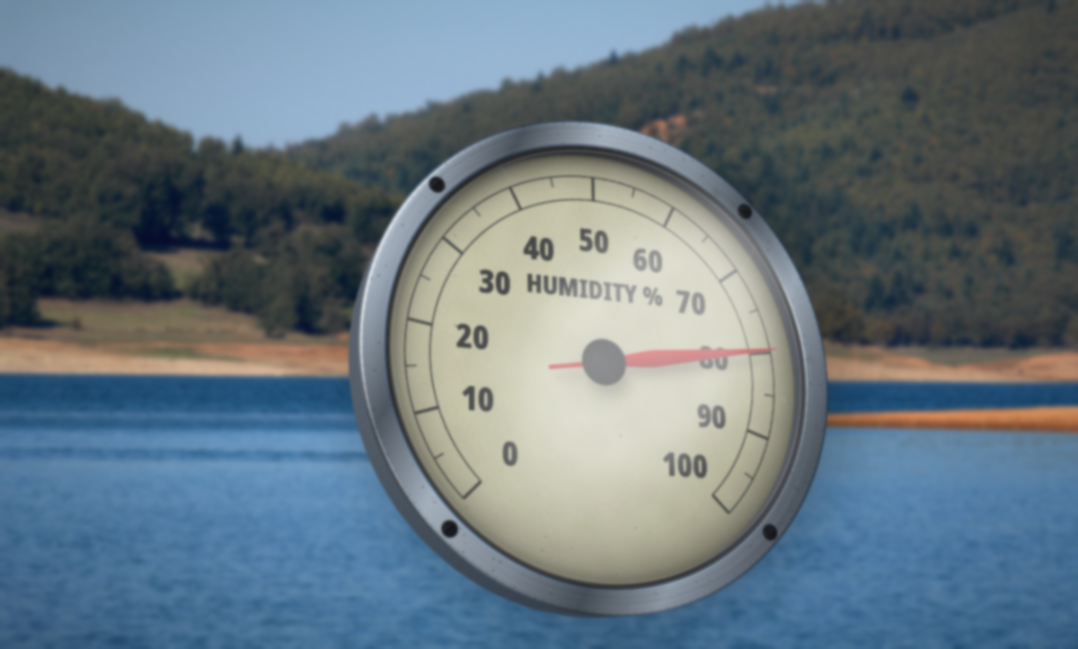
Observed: 80 %
